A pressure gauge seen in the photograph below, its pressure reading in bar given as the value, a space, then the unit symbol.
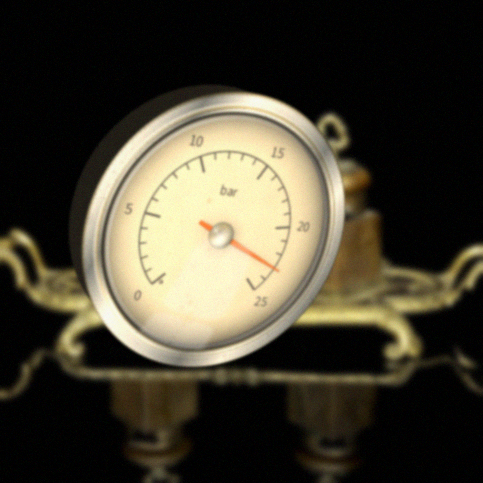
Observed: 23 bar
